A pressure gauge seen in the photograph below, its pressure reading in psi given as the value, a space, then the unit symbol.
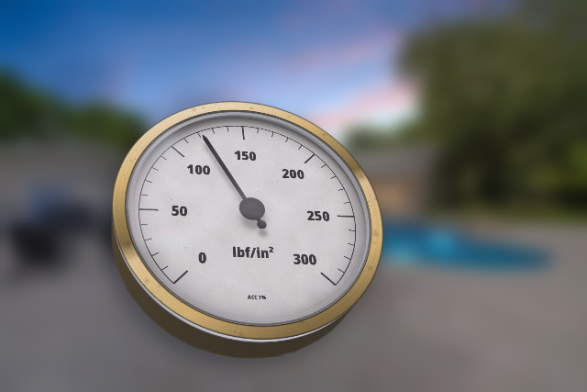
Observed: 120 psi
